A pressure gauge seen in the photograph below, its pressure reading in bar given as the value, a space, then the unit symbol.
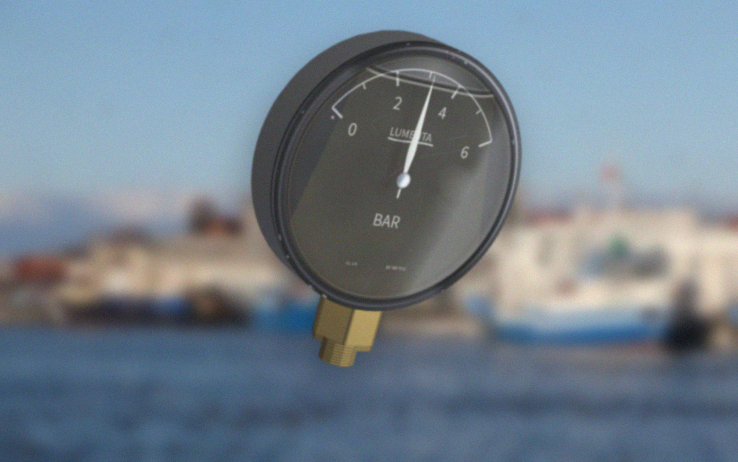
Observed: 3 bar
